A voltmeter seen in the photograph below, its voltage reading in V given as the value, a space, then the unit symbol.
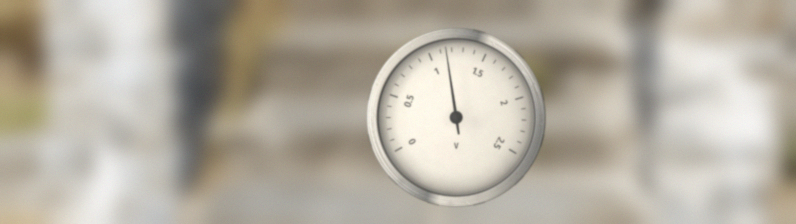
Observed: 1.15 V
